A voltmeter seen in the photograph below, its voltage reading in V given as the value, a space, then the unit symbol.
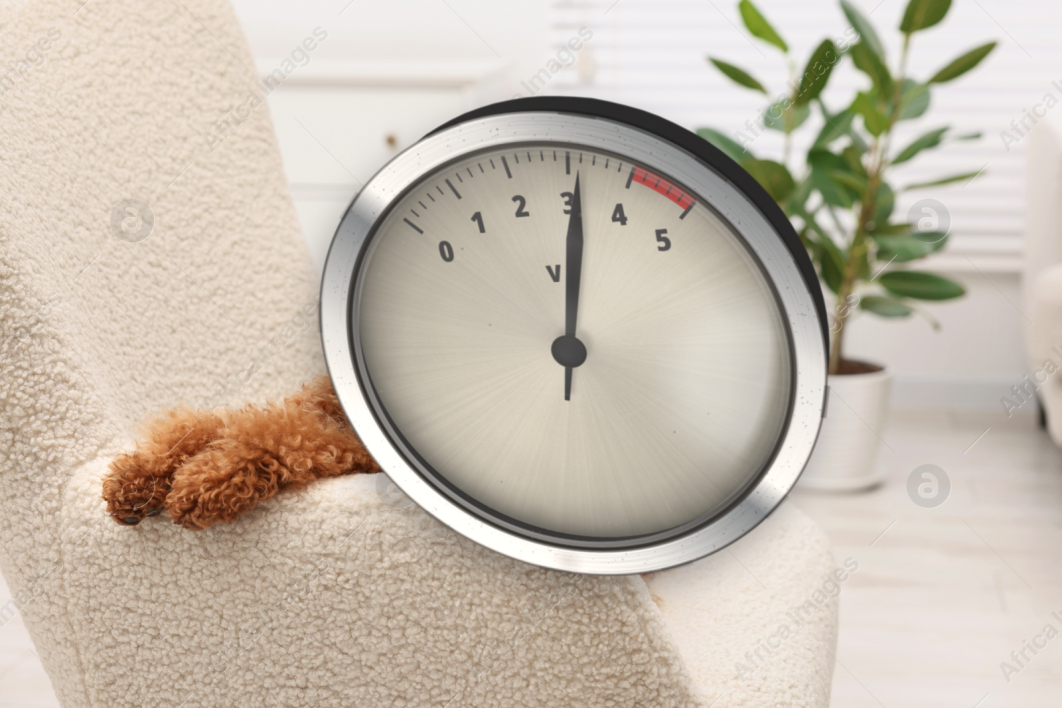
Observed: 3.2 V
